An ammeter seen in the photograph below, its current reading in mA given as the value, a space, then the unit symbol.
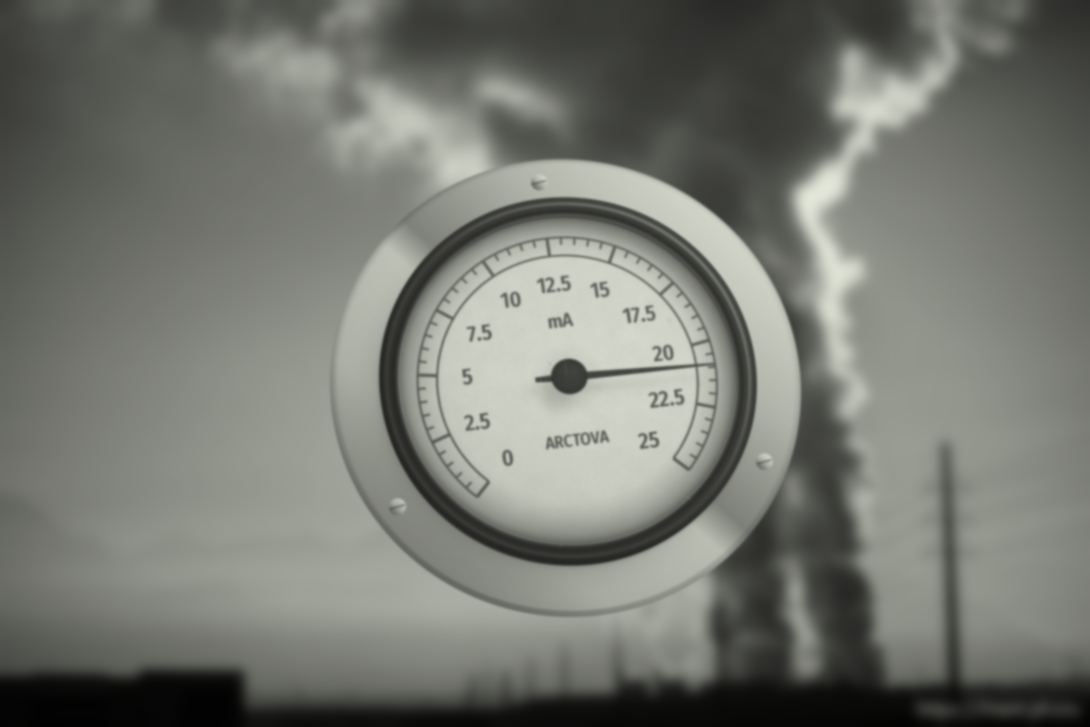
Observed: 21 mA
